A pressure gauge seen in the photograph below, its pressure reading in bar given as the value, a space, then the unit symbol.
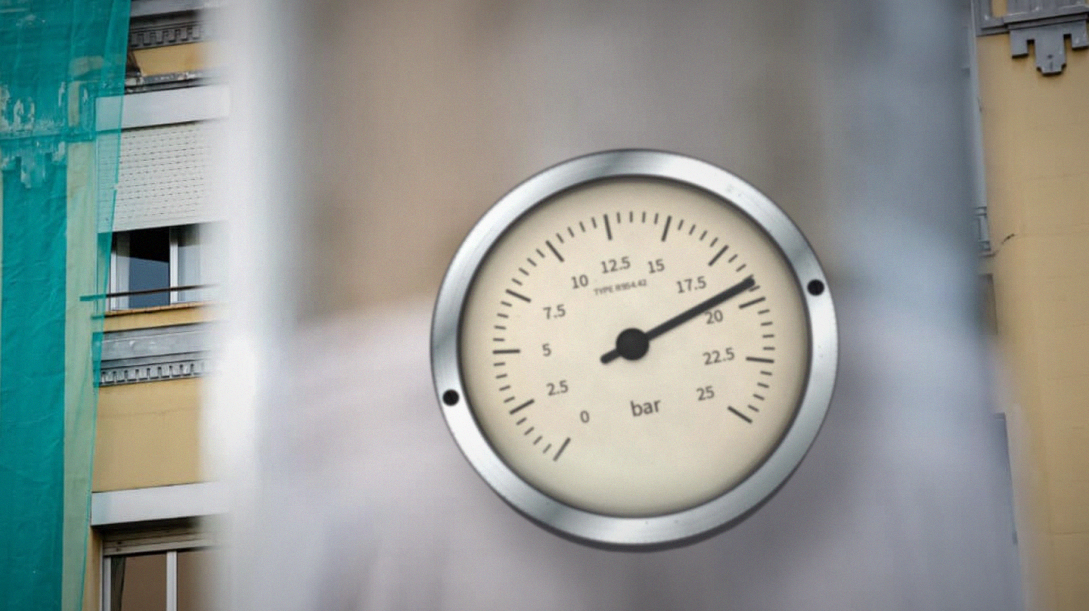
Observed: 19.25 bar
